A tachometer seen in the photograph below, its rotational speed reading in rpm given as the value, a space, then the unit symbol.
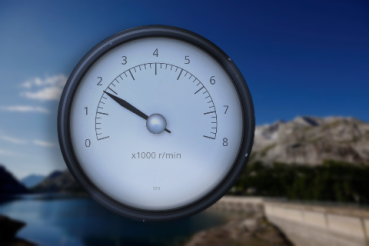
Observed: 1800 rpm
